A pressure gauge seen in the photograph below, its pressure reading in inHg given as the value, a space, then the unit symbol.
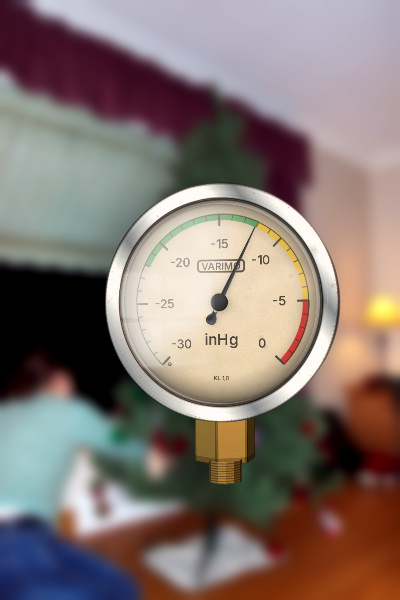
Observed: -12 inHg
